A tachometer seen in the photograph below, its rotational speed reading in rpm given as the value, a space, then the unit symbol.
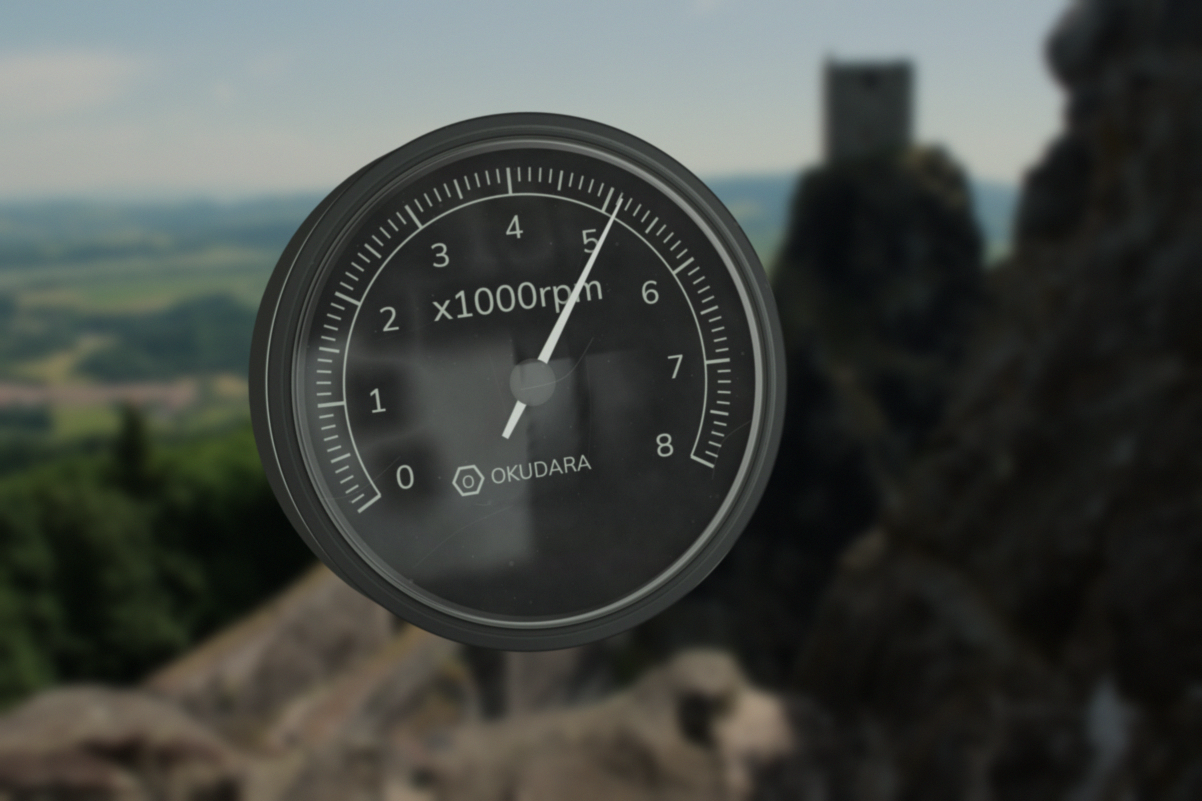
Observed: 5100 rpm
